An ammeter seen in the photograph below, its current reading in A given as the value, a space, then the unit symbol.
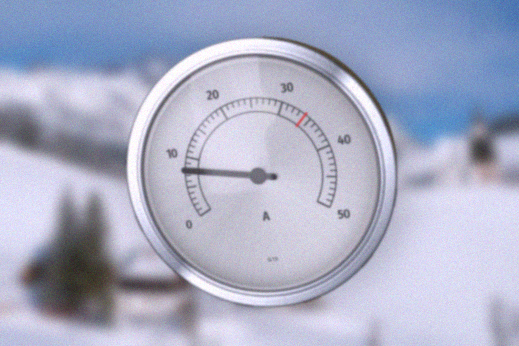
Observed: 8 A
